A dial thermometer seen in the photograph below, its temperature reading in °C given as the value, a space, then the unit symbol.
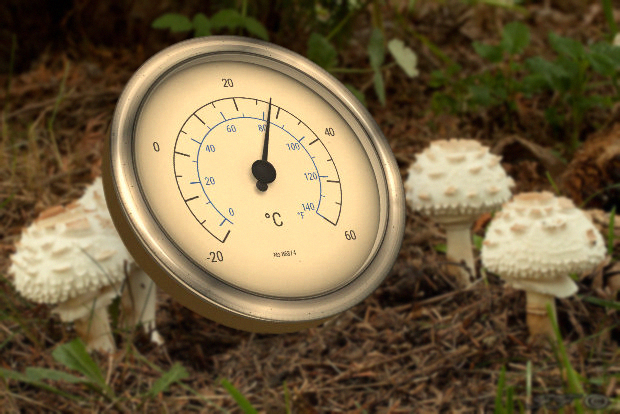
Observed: 27.5 °C
